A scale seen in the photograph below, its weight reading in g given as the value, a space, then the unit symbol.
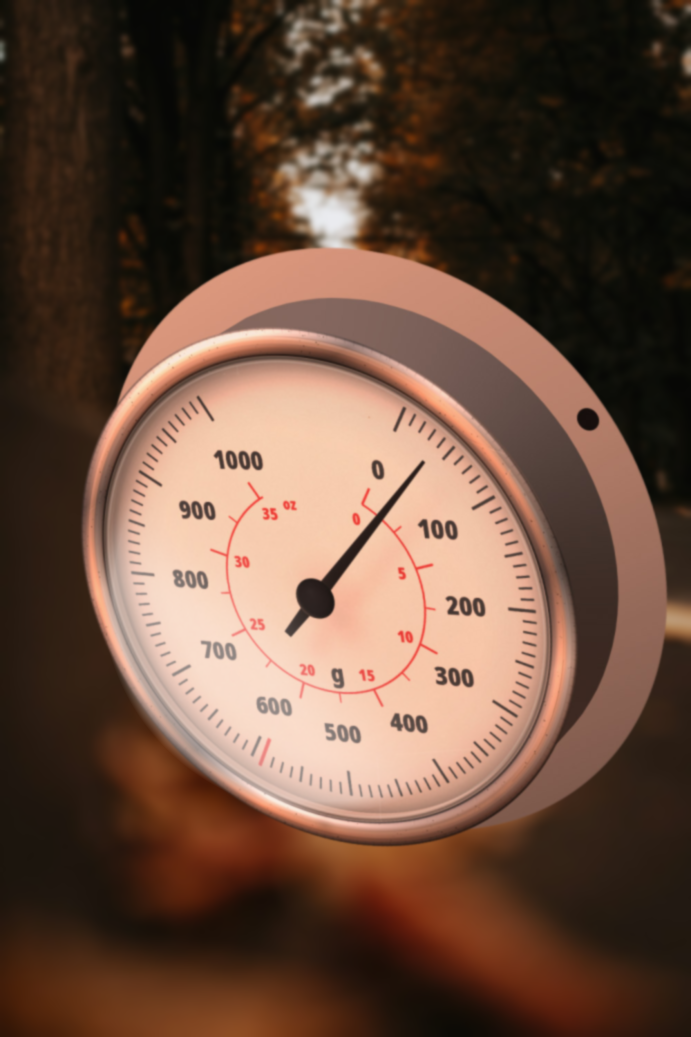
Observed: 40 g
